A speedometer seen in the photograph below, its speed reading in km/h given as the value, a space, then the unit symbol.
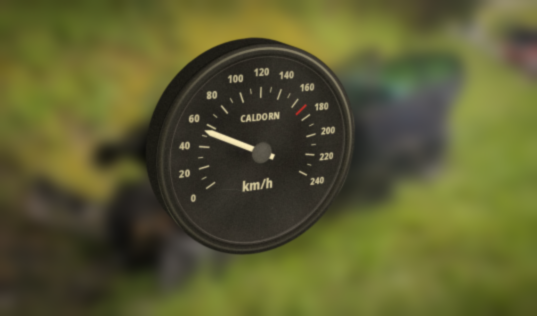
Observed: 55 km/h
